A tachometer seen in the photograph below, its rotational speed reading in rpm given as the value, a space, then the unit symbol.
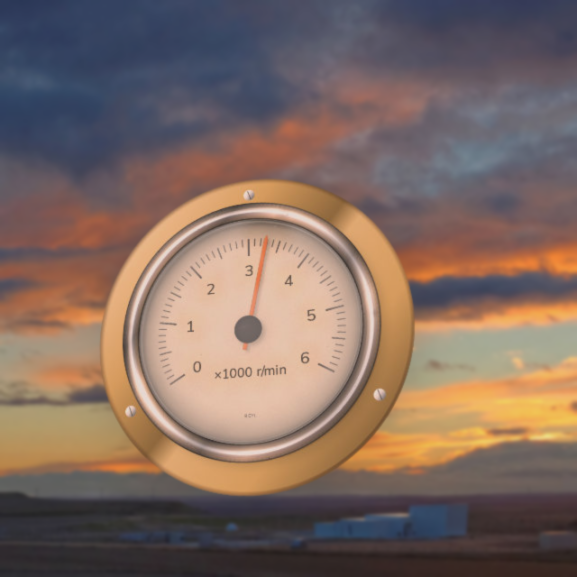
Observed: 3300 rpm
